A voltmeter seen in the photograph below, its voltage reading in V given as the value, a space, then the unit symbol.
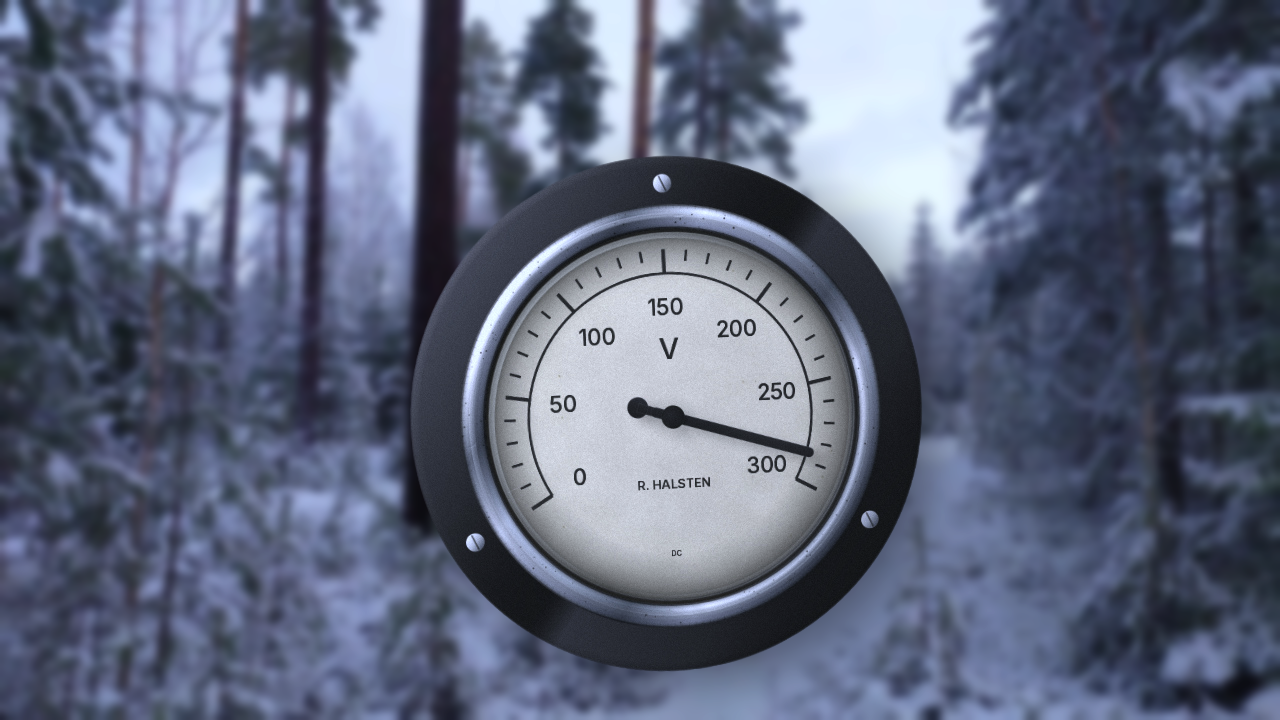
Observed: 285 V
